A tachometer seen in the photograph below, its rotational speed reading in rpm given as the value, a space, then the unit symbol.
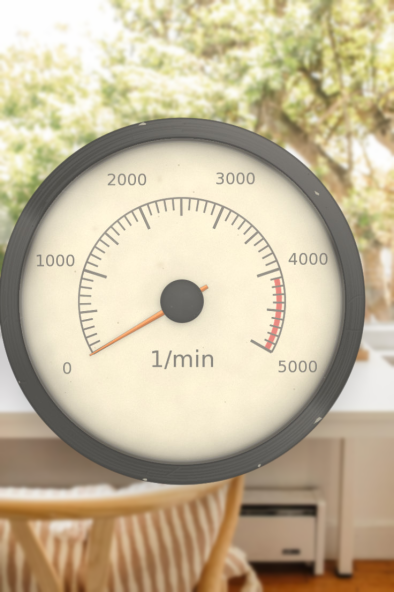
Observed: 0 rpm
